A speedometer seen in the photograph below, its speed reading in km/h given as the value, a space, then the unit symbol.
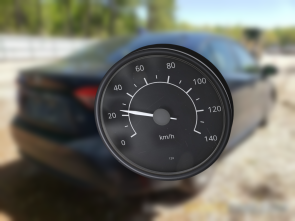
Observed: 25 km/h
